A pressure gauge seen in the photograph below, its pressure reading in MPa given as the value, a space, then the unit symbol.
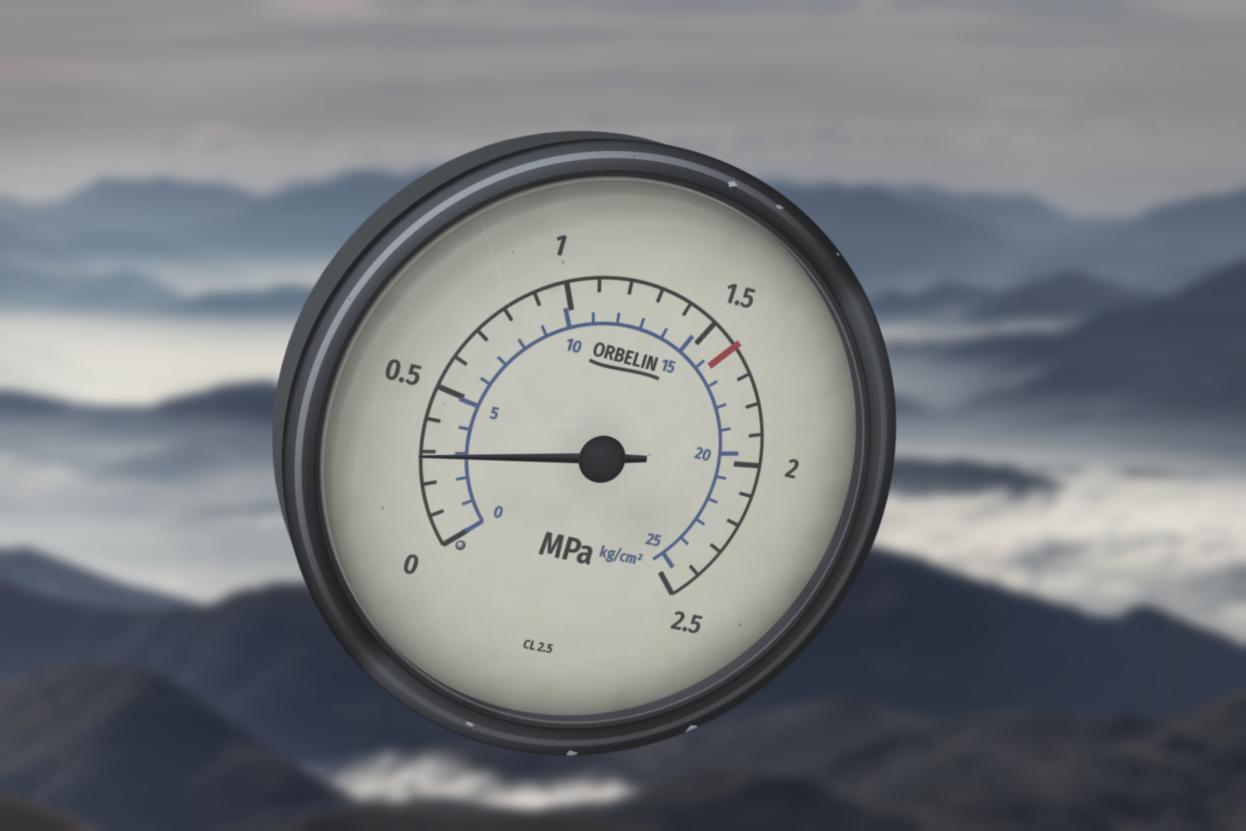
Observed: 0.3 MPa
